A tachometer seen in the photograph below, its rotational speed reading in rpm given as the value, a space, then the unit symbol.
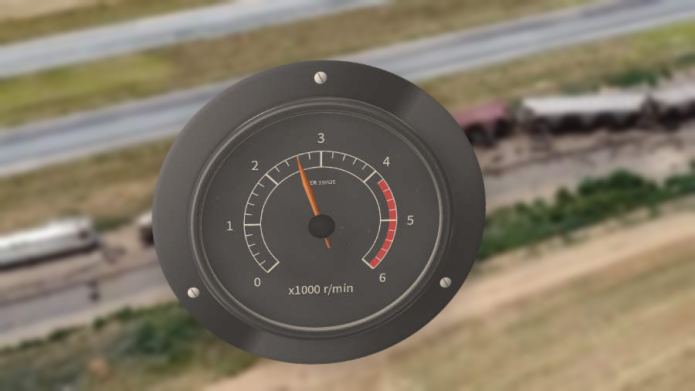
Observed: 2600 rpm
